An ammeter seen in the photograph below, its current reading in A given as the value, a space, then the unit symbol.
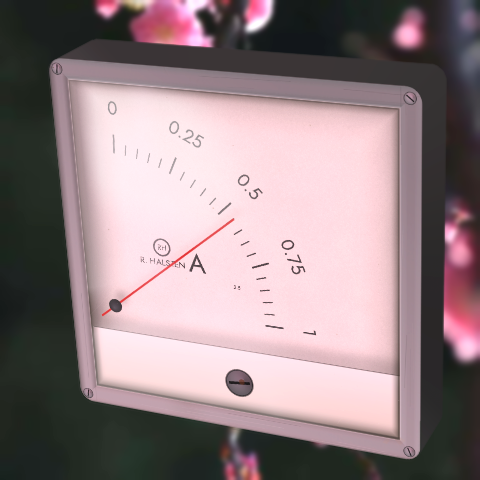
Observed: 0.55 A
